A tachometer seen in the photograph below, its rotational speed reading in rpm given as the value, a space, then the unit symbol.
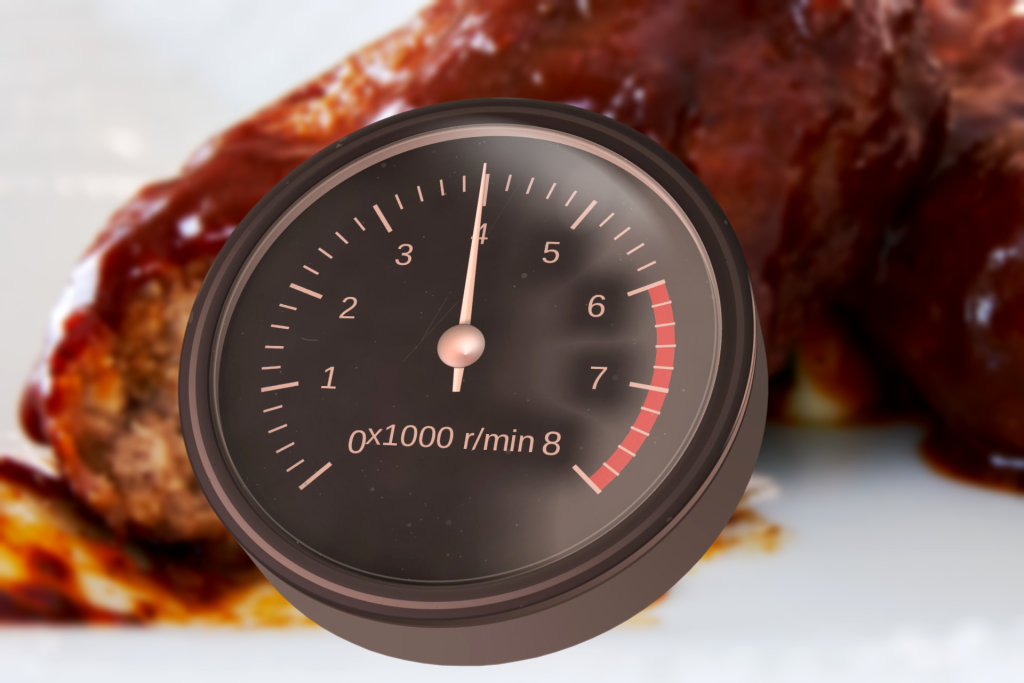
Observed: 4000 rpm
